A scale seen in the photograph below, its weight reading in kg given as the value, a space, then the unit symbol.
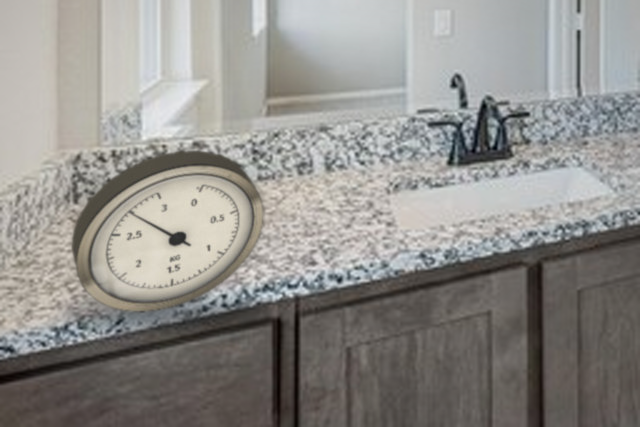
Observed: 2.75 kg
